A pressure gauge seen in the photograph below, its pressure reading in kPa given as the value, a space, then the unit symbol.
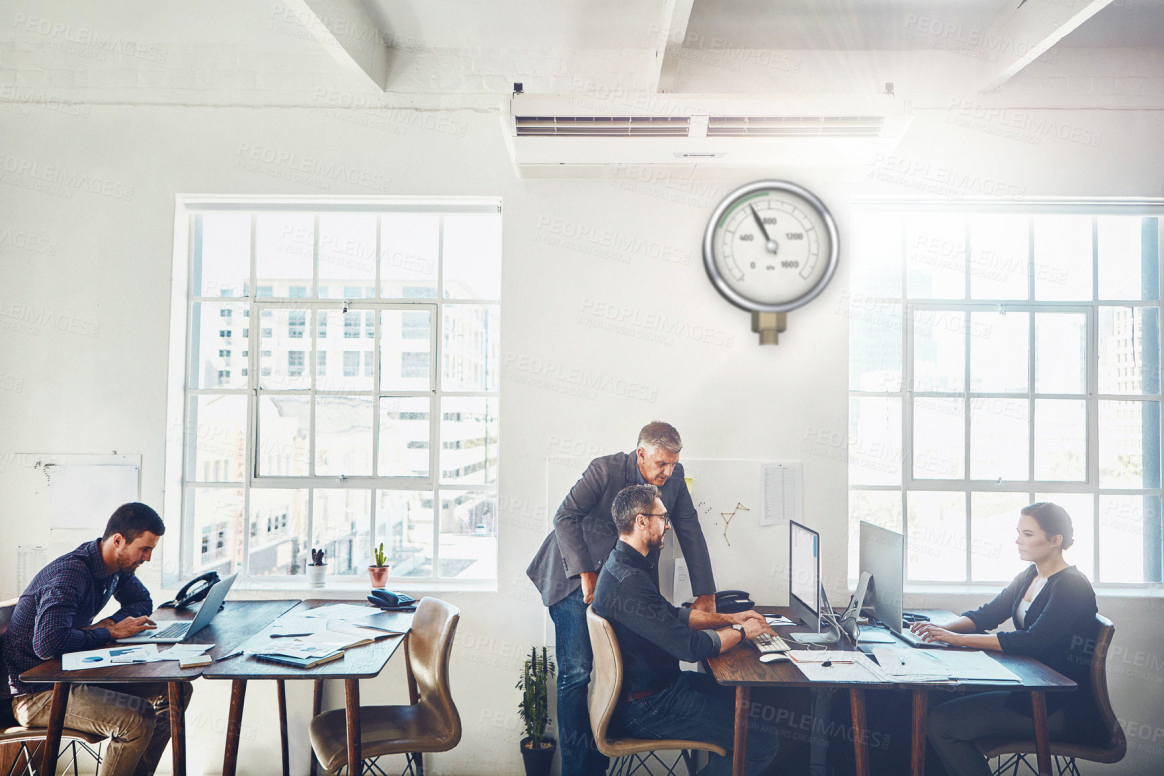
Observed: 650 kPa
